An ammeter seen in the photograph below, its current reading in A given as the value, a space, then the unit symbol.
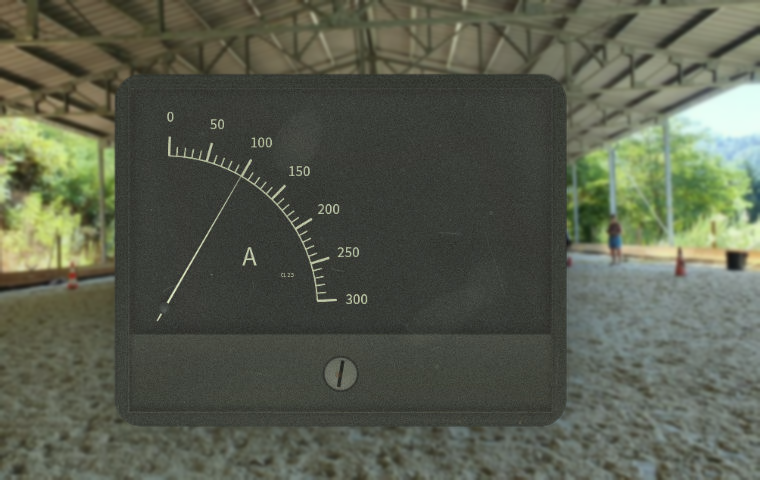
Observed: 100 A
